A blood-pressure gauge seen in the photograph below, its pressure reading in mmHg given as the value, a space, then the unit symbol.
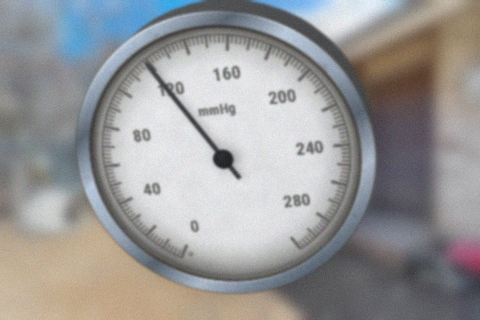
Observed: 120 mmHg
